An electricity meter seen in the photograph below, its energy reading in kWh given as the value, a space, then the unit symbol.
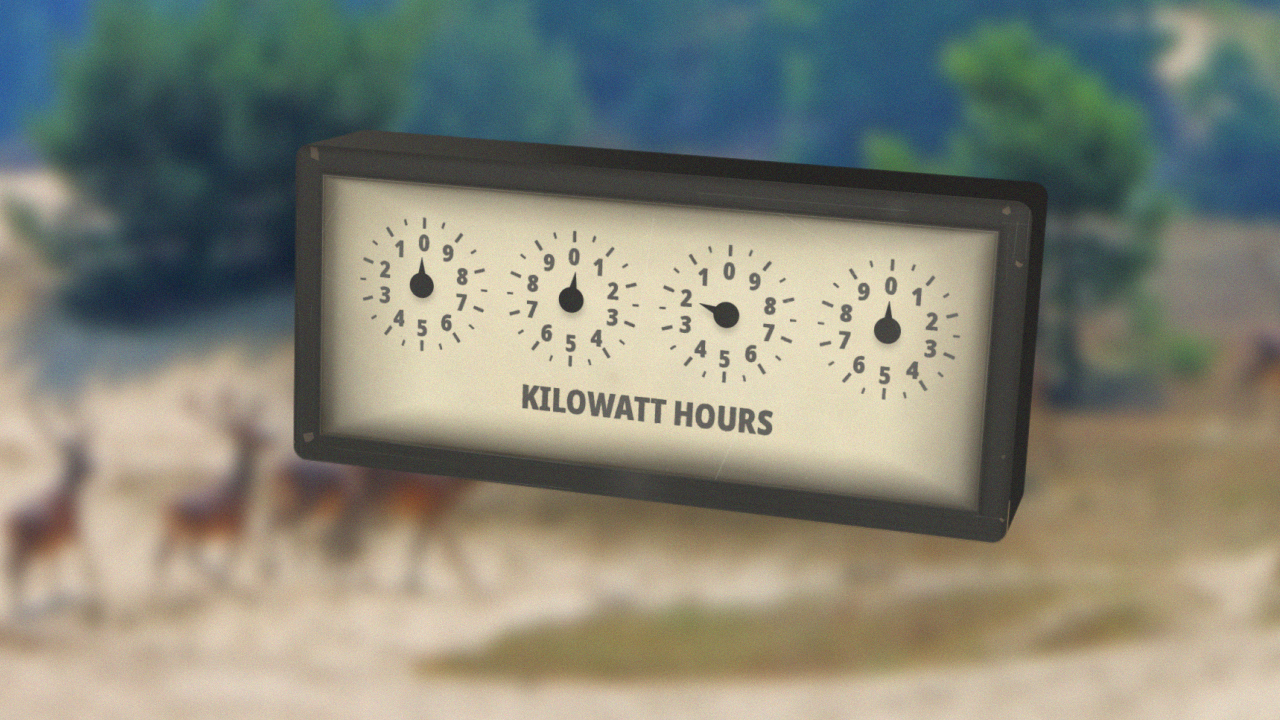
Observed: 20 kWh
